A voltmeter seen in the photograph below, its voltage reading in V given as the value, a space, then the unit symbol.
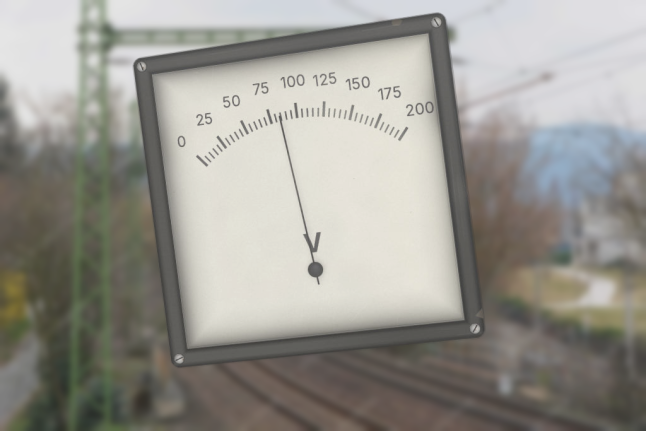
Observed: 85 V
